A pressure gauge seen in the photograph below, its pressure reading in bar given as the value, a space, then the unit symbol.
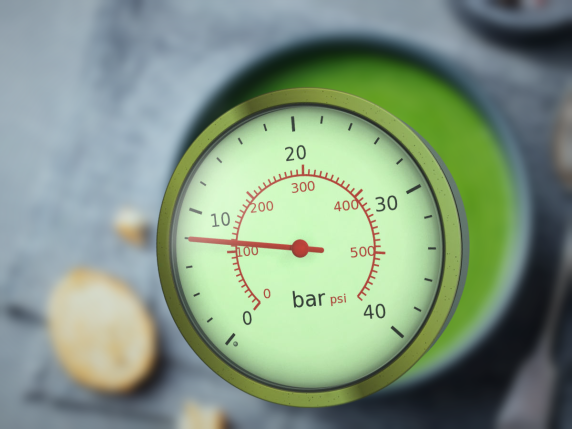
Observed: 8 bar
